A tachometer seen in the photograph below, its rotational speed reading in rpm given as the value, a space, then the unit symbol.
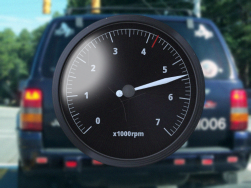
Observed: 5400 rpm
